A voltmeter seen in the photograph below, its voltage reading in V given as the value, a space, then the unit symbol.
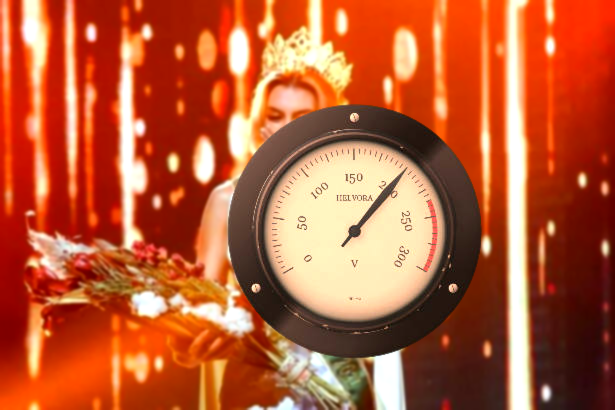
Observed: 200 V
